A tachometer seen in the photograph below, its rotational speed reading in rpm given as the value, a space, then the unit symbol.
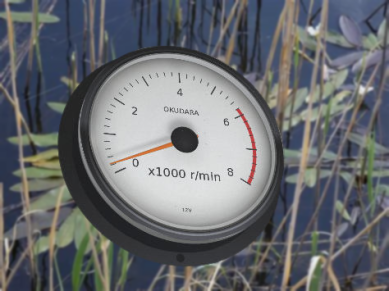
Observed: 200 rpm
